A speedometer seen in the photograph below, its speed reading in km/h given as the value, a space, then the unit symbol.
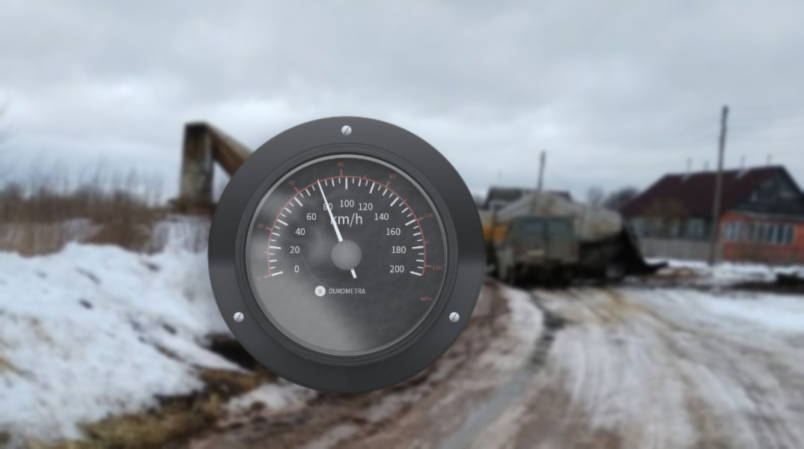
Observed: 80 km/h
